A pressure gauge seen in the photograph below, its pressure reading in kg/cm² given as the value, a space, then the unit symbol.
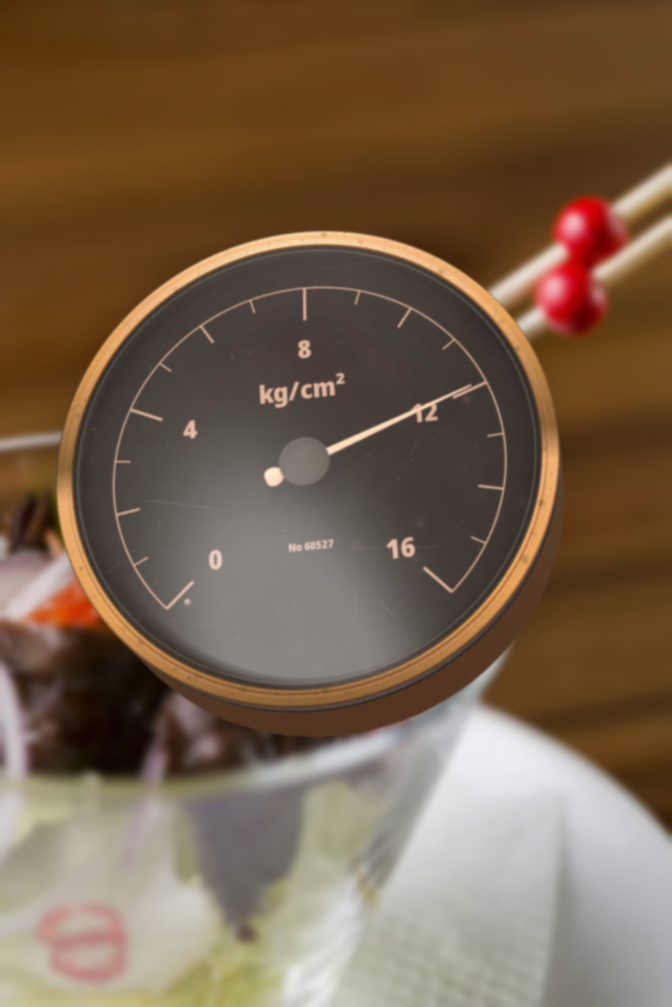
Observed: 12 kg/cm²
